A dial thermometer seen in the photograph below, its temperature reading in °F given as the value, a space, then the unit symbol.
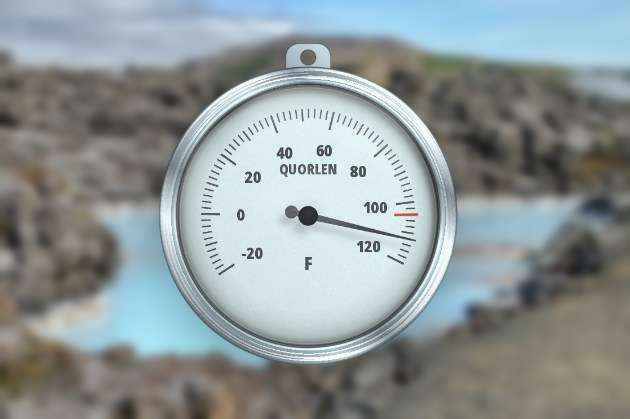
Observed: 112 °F
